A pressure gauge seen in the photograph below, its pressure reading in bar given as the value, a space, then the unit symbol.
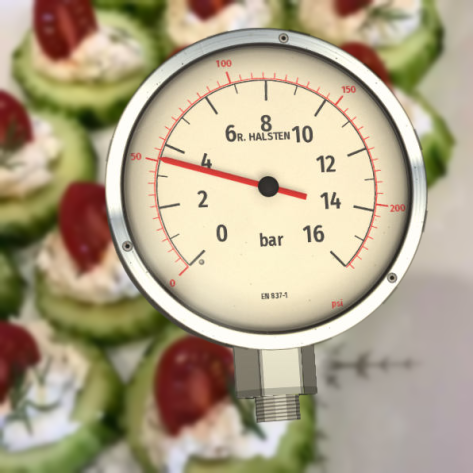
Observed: 3.5 bar
